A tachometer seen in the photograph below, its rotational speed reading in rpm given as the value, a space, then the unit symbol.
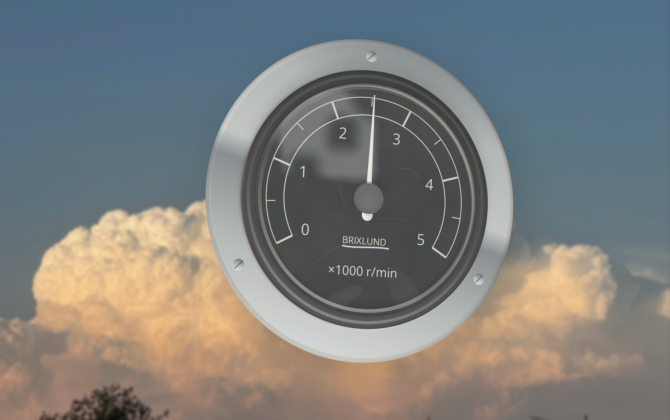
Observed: 2500 rpm
